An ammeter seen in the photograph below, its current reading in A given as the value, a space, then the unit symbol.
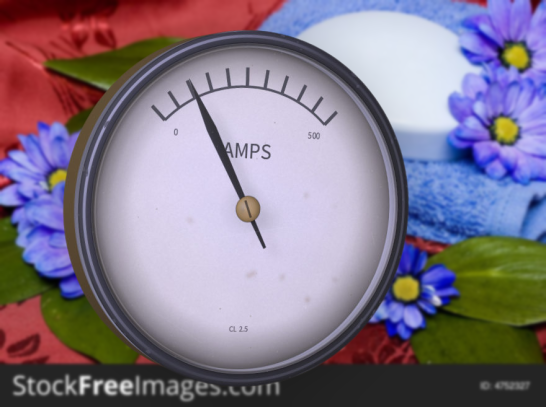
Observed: 100 A
